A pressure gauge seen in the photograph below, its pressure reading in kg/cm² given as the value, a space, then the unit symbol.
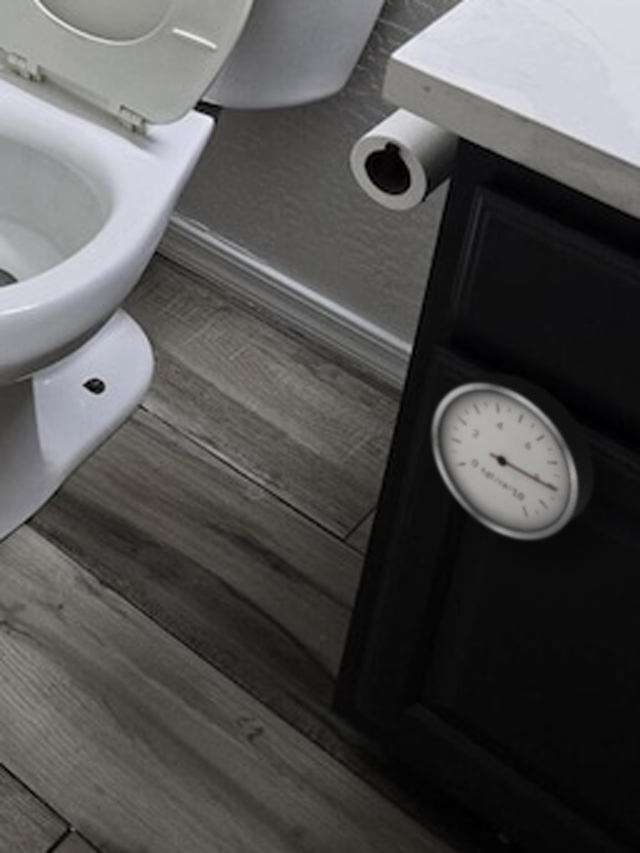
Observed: 8 kg/cm²
